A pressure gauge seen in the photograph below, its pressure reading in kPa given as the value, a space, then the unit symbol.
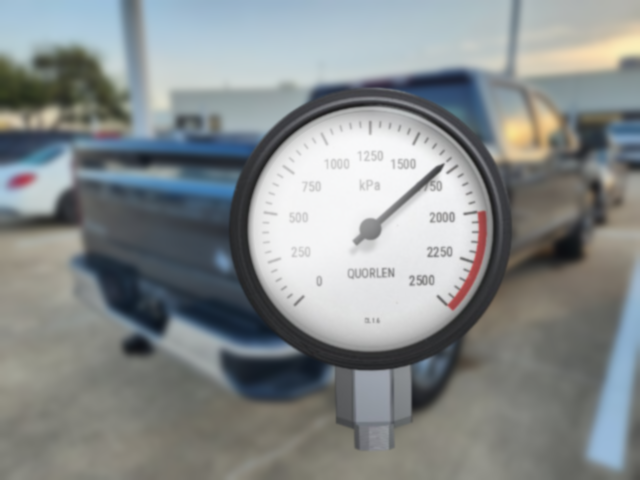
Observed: 1700 kPa
